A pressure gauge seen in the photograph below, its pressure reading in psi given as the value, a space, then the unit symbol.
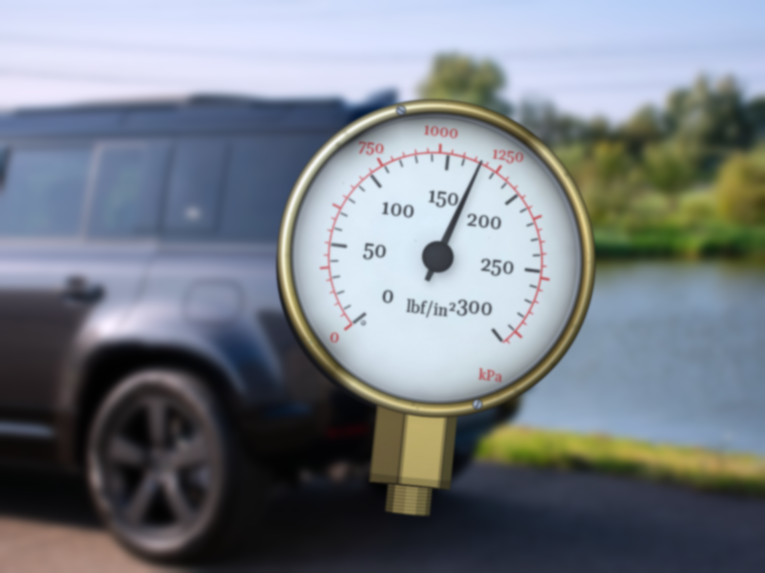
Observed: 170 psi
